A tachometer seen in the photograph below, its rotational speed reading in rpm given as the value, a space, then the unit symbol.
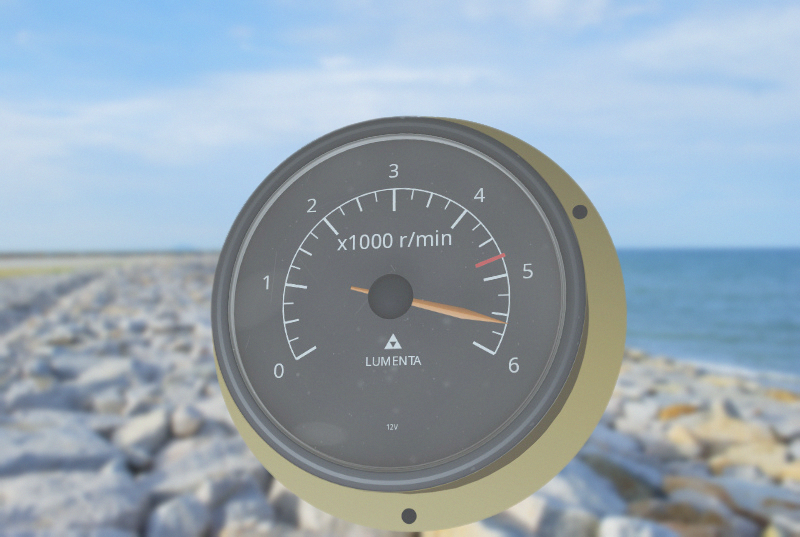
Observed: 5625 rpm
